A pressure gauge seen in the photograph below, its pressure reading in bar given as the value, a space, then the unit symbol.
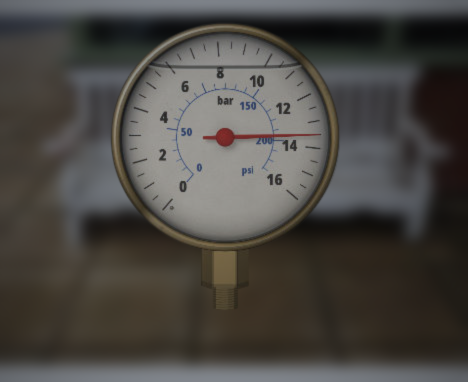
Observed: 13.5 bar
